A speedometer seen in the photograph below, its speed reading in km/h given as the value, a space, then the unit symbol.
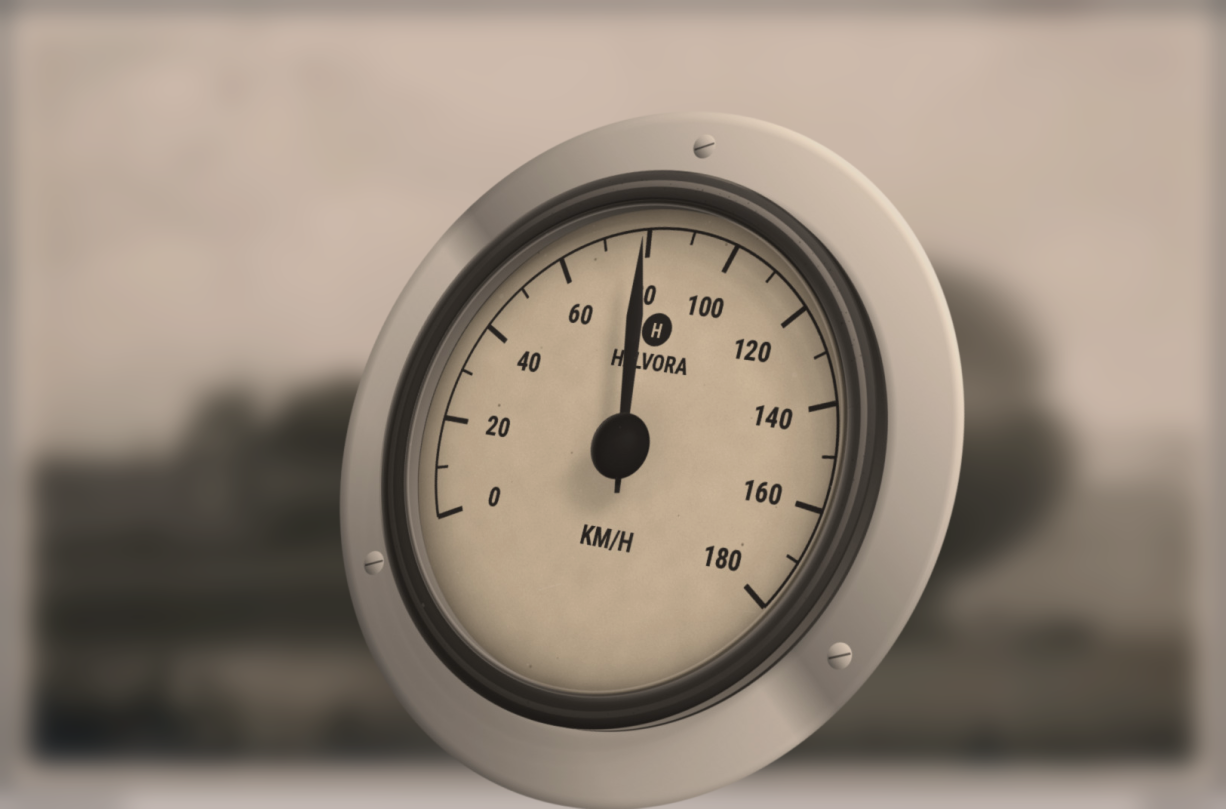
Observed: 80 km/h
